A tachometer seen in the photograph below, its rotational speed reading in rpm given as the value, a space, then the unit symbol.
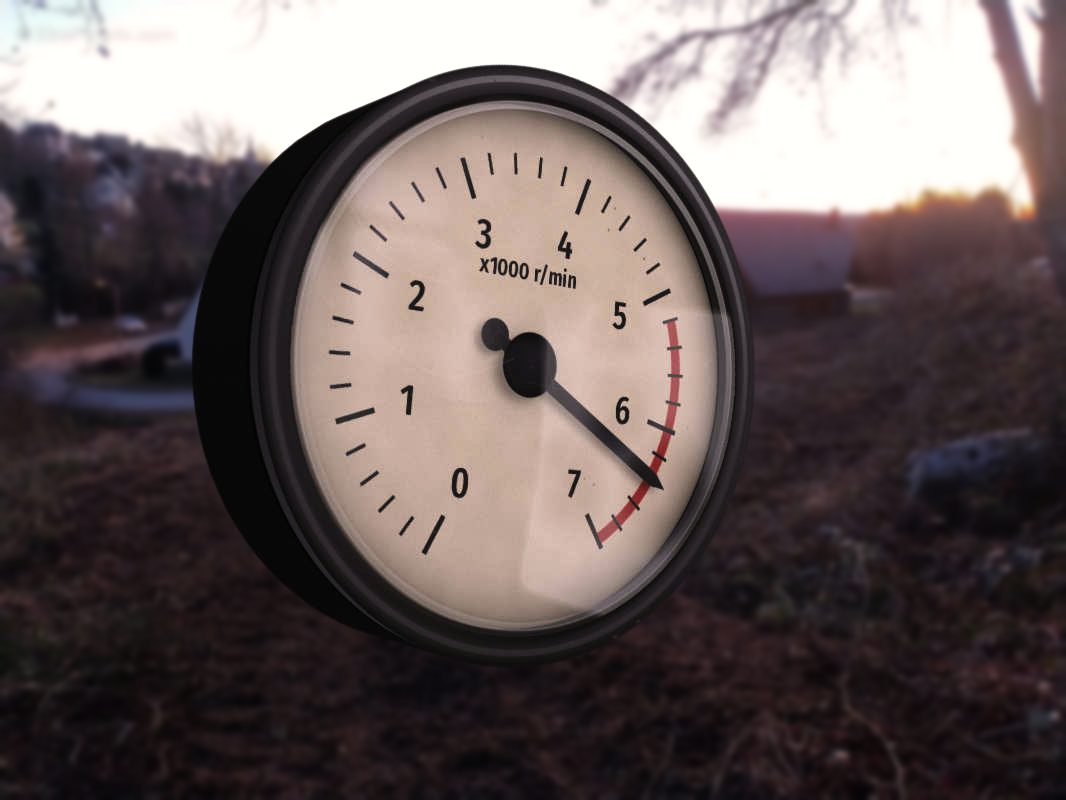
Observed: 6400 rpm
